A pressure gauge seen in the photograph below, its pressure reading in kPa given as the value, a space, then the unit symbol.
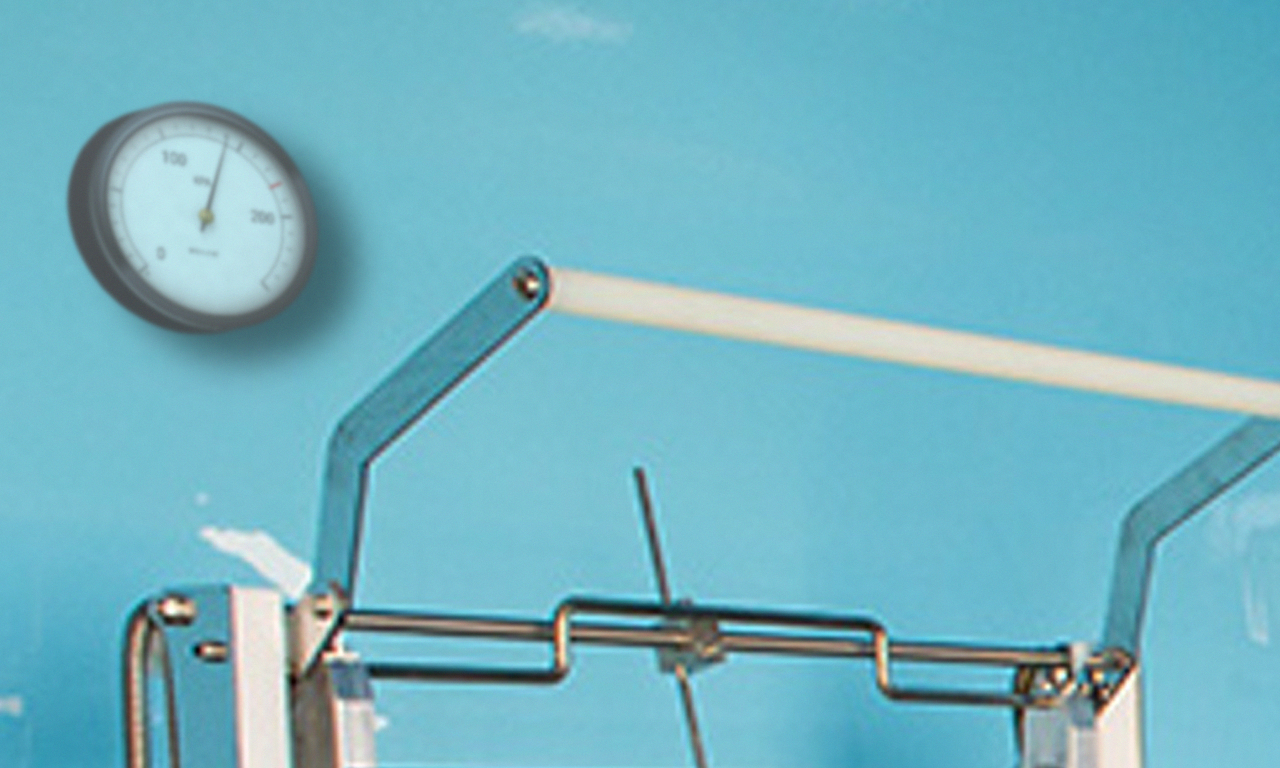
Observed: 140 kPa
